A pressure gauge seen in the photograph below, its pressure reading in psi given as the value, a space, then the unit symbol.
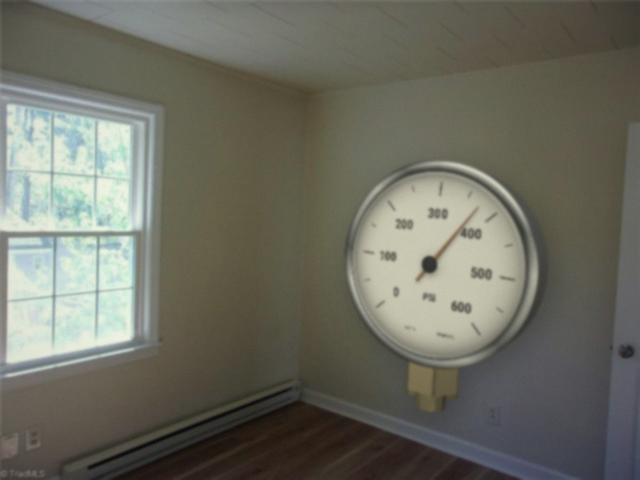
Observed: 375 psi
